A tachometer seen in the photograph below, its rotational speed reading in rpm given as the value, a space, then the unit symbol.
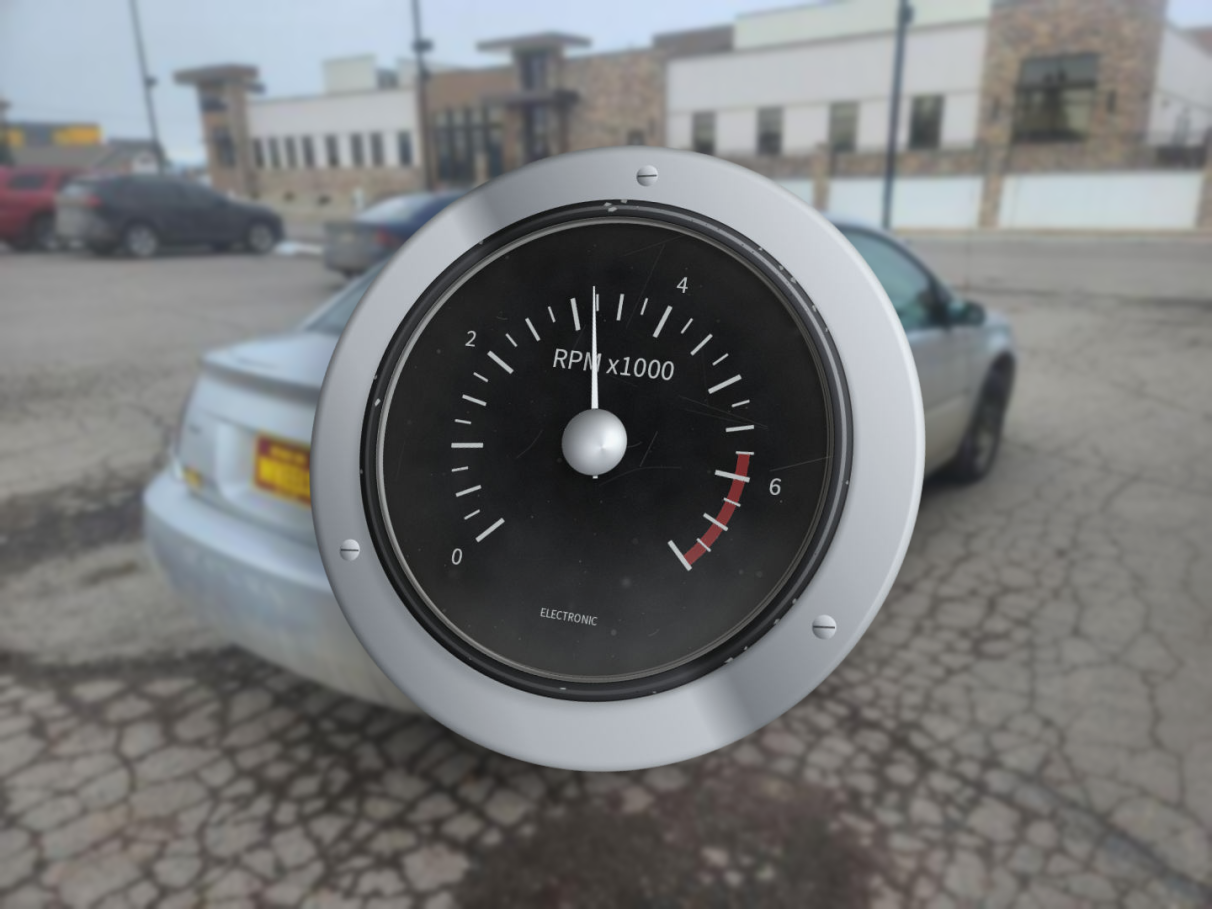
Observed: 3250 rpm
